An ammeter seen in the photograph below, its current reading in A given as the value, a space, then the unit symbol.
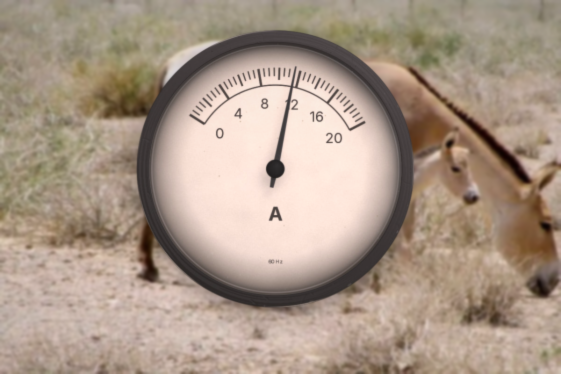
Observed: 11.5 A
